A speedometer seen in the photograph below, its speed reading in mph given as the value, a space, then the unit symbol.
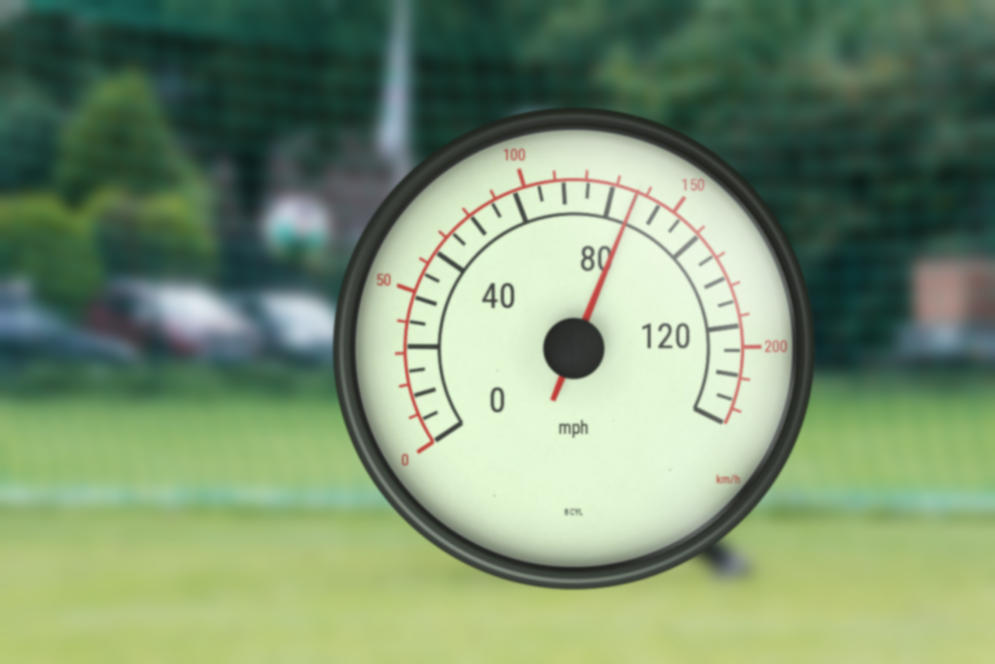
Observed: 85 mph
